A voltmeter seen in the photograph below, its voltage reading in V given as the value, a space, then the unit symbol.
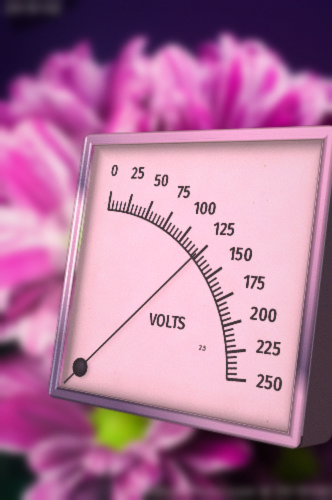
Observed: 125 V
